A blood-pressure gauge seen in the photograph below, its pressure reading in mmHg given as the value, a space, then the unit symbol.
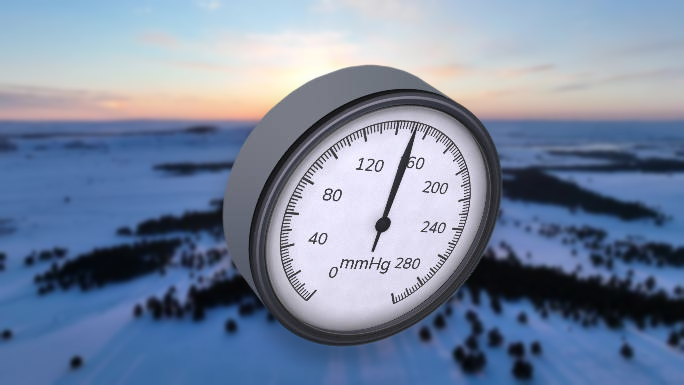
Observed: 150 mmHg
